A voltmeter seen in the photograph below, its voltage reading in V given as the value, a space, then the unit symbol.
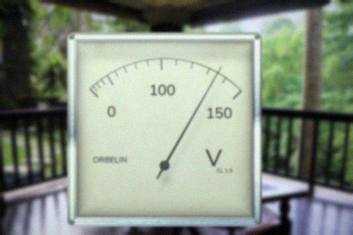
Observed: 135 V
